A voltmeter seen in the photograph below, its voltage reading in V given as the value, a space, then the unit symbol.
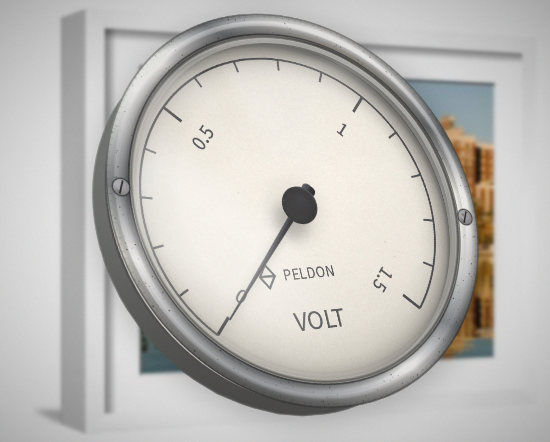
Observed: 0 V
